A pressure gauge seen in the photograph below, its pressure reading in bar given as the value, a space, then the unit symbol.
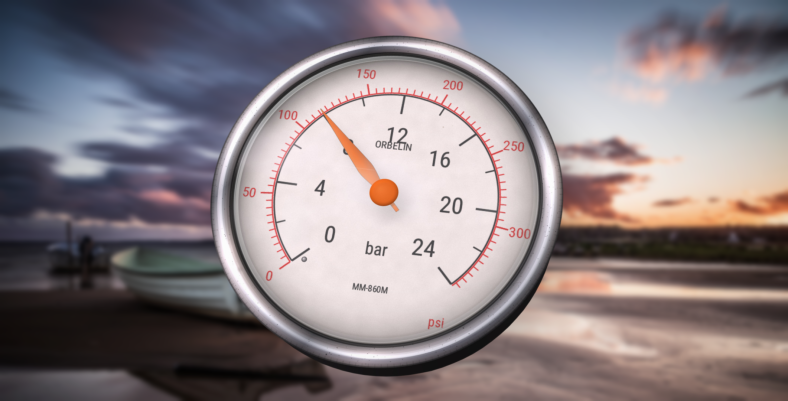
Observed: 8 bar
